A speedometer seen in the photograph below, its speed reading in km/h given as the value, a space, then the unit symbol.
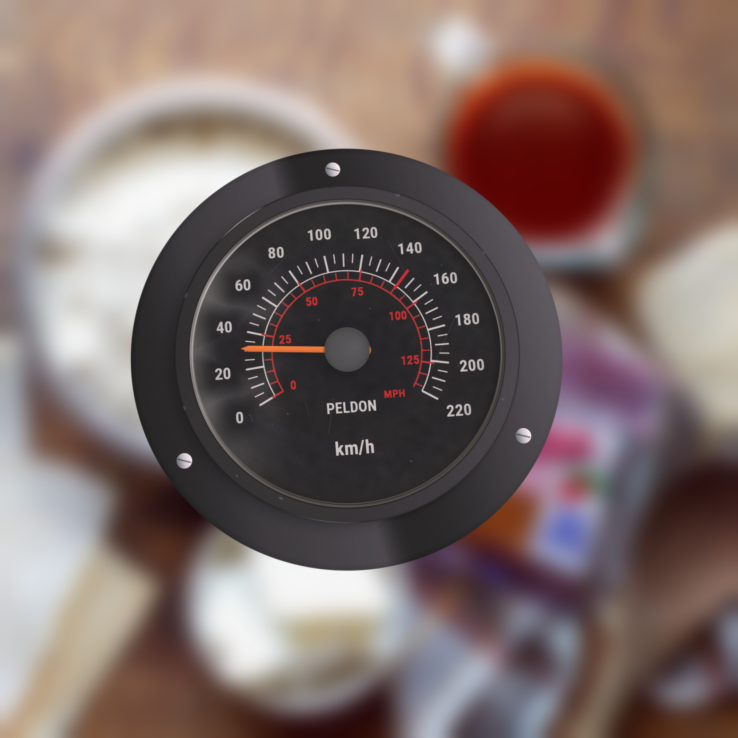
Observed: 30 km/h
